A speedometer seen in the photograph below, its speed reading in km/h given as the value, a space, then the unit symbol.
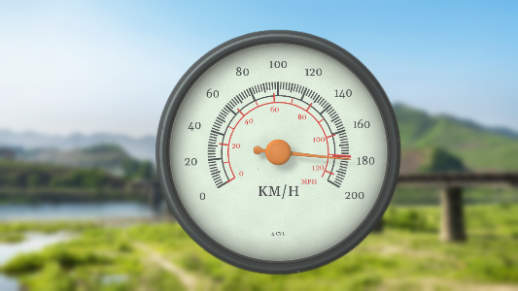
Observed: 180 km/h
